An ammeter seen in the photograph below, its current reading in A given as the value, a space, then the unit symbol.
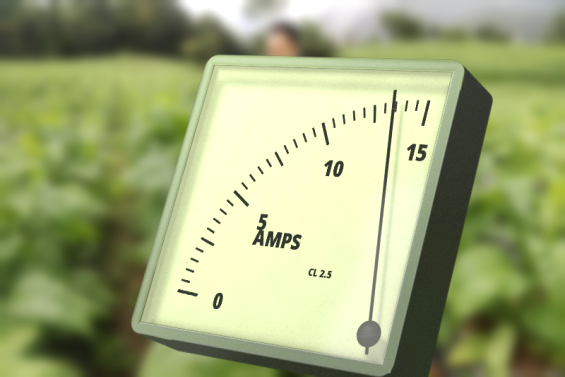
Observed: 13.5 A
